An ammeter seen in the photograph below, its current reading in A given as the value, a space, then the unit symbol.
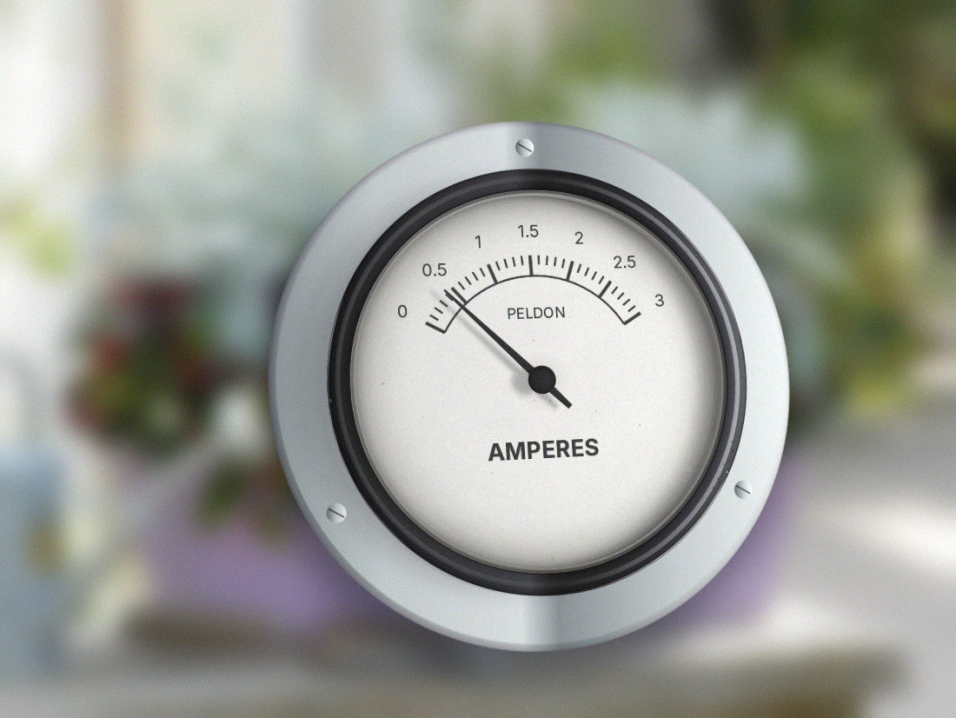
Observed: 0.4 A
